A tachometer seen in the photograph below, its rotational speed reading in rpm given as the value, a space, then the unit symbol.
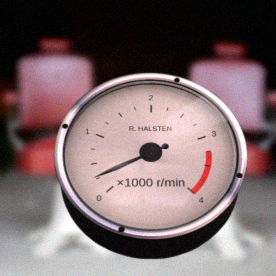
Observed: 250 rpm
